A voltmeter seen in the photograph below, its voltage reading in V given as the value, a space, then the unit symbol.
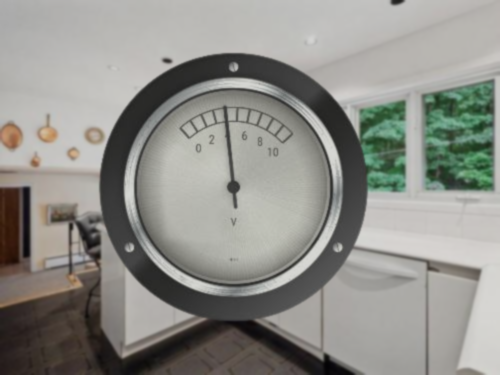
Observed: 4 V
